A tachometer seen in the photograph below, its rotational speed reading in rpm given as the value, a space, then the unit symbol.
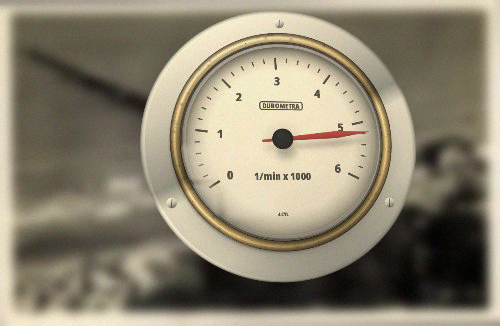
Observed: 5200 rpm
